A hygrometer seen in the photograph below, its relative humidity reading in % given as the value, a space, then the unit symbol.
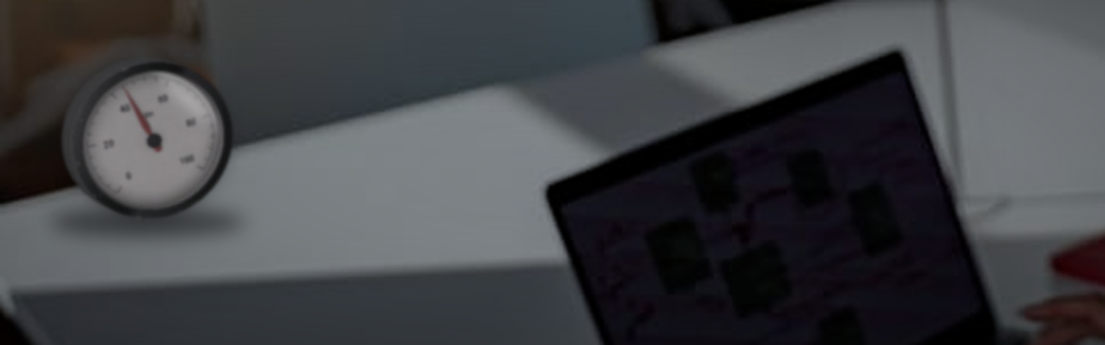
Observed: 44 %
